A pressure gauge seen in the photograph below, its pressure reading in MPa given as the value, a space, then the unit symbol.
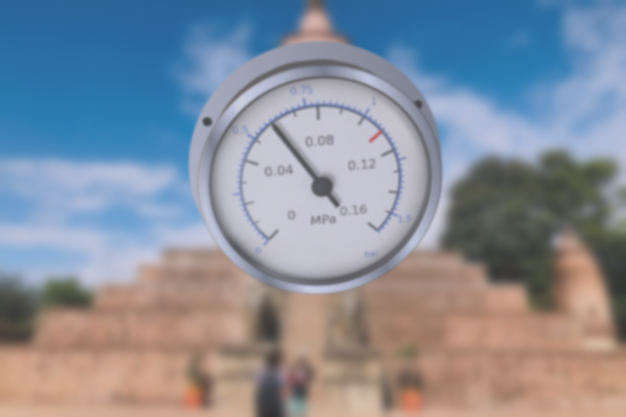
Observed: 0.06 MPa
